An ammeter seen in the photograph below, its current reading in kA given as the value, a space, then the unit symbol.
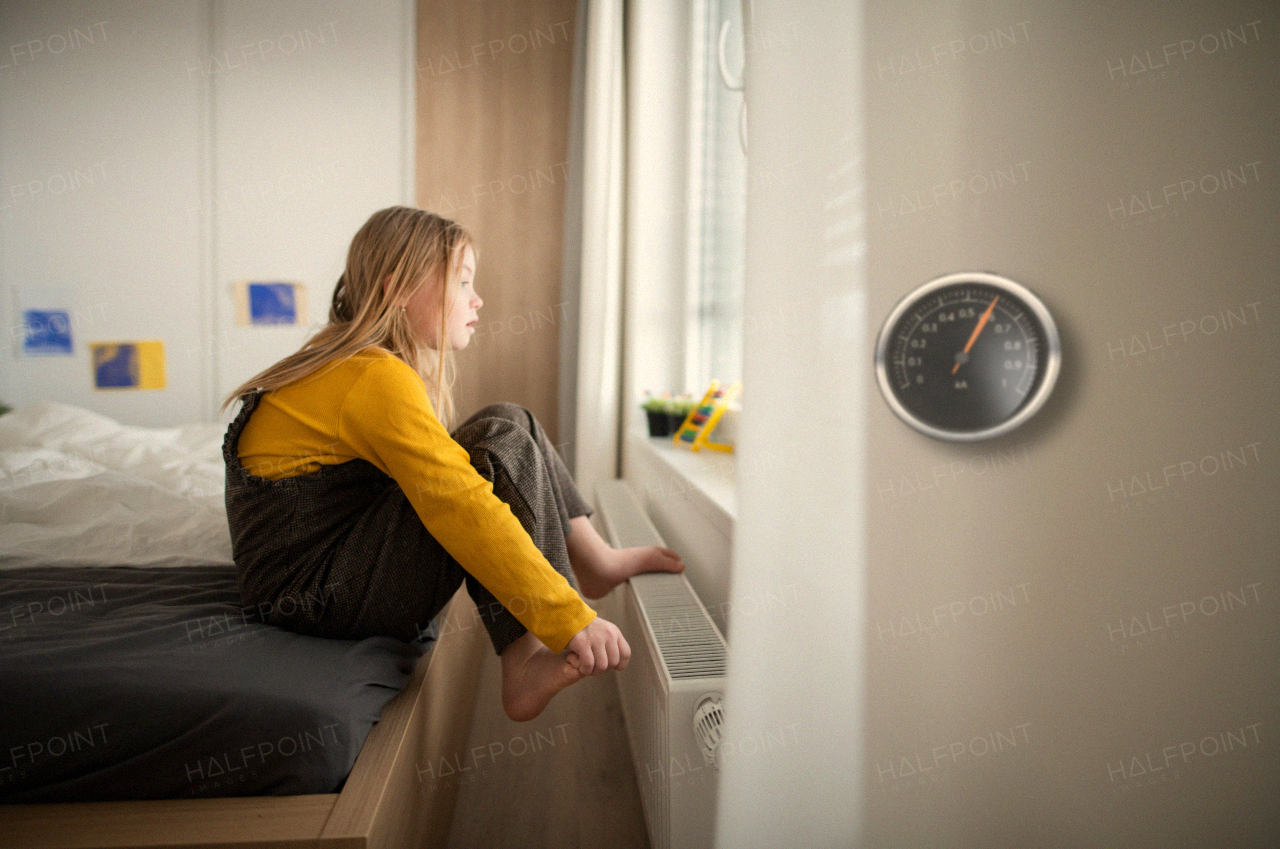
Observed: 0.6 kA
